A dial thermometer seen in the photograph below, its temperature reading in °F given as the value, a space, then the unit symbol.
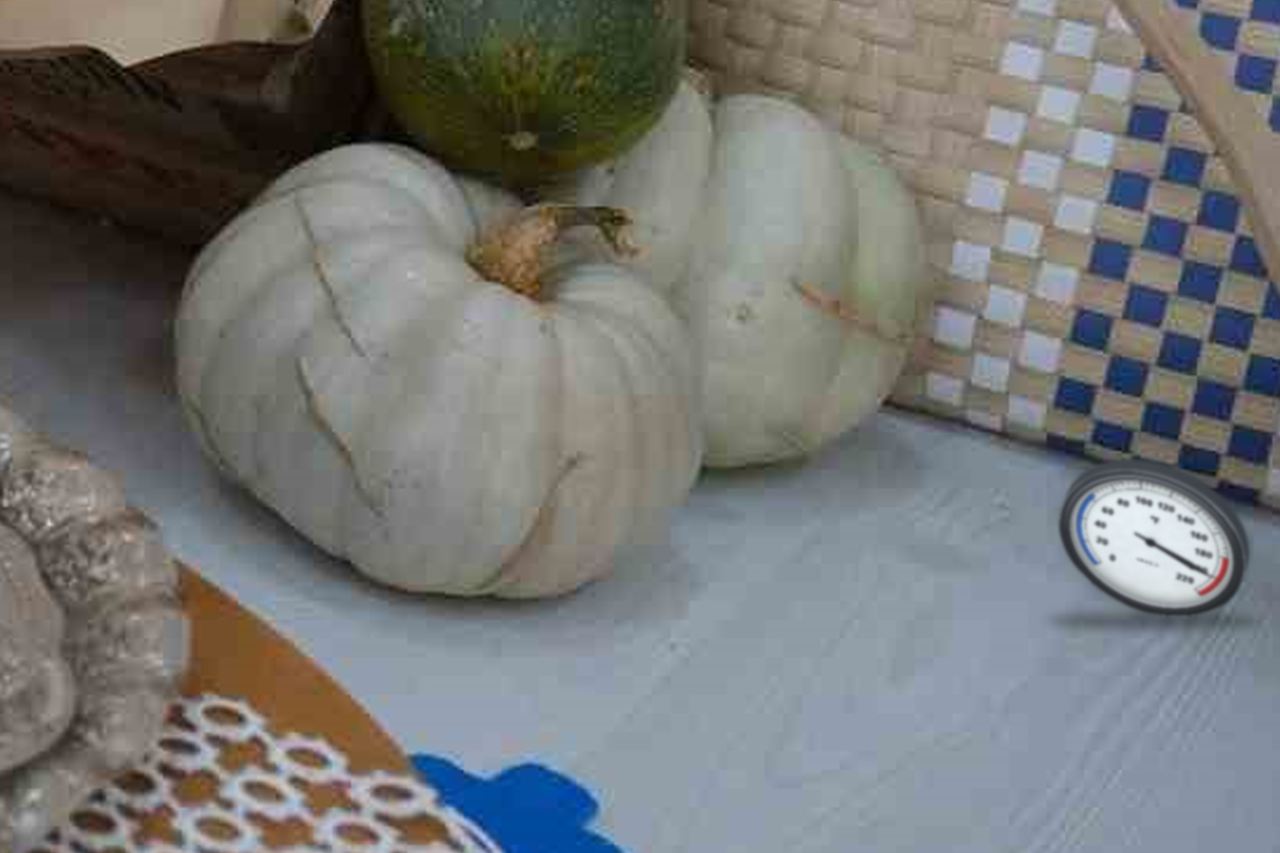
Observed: 200 °F
